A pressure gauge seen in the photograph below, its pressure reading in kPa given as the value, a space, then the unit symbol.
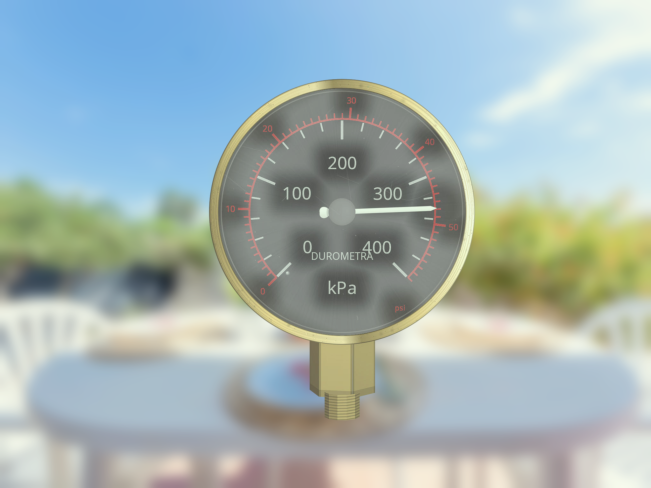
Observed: 330 kPa
